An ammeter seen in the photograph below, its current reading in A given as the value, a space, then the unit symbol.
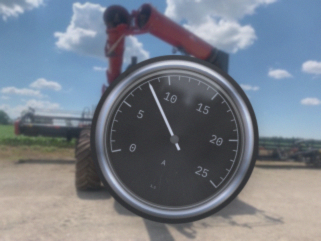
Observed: 8 A
